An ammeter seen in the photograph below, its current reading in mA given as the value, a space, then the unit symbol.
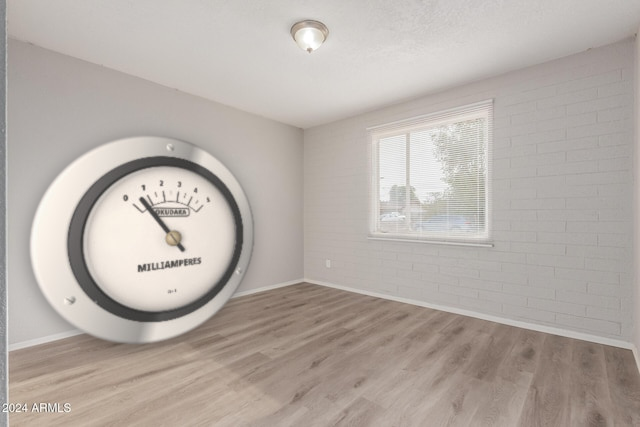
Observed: 0.5 mA
